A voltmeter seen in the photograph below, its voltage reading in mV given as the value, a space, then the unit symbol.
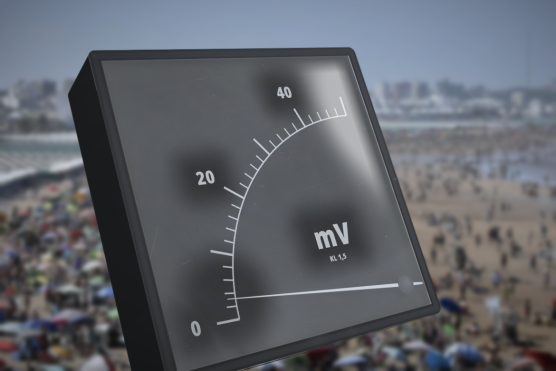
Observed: 3 mV
